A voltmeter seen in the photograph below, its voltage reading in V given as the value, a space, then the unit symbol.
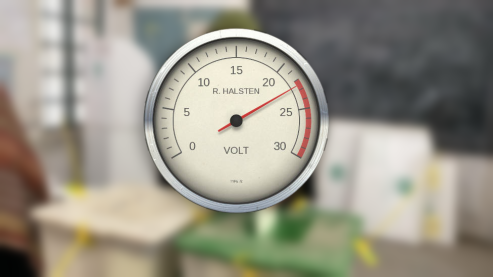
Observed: 22.5 V
